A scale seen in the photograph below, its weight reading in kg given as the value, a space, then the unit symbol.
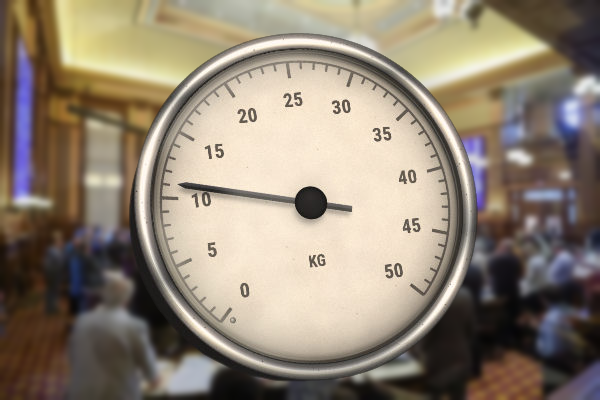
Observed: 11 kg
